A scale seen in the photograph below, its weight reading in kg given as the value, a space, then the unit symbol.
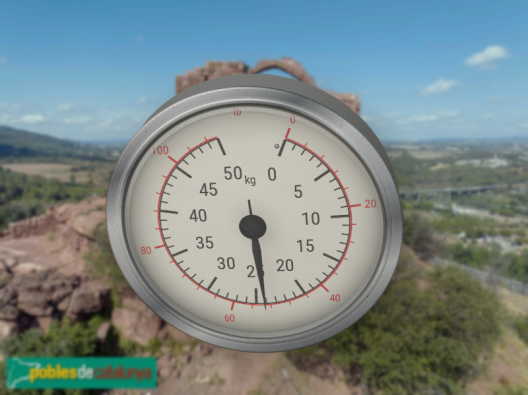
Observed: 24 kg
